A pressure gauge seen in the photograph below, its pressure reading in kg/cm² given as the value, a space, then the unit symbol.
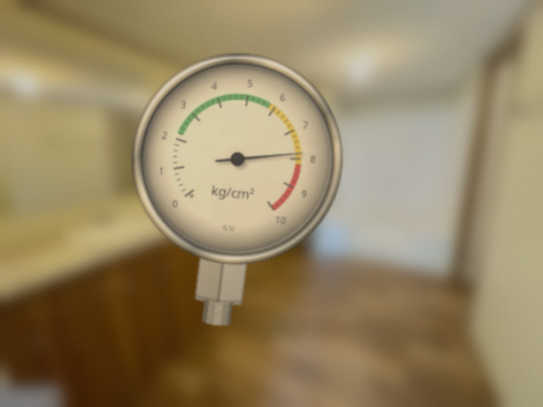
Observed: 7.8 kg/cm²
